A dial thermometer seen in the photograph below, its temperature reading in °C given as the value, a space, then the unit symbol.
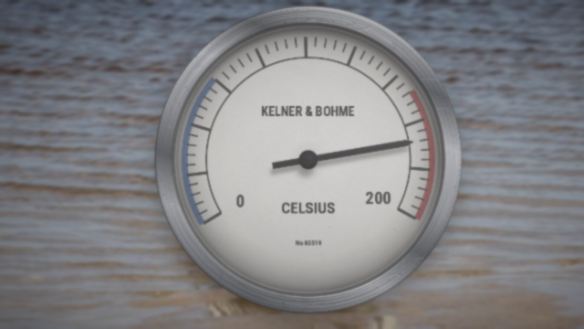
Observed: 168 °C
